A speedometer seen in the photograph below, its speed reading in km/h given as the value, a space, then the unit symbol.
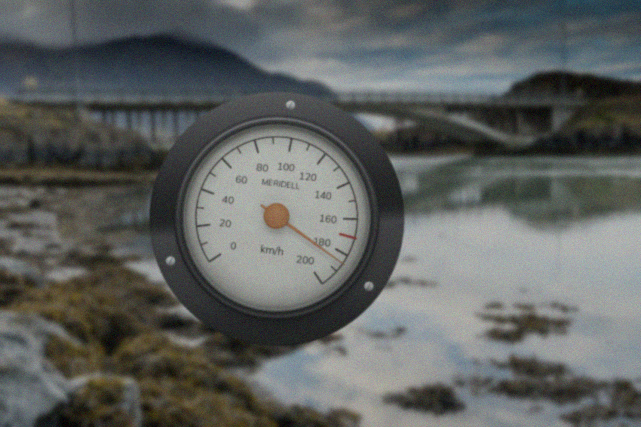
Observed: 185 km/h
